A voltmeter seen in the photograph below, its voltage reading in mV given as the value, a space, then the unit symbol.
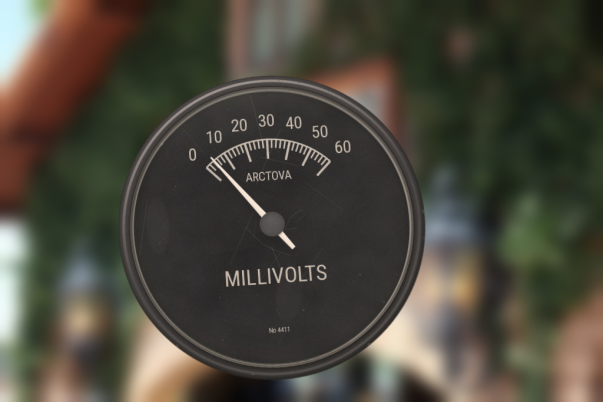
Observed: 4 mV
